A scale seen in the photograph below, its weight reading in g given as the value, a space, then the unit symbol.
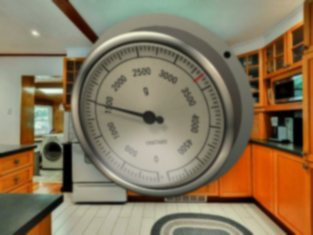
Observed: 1500 g
